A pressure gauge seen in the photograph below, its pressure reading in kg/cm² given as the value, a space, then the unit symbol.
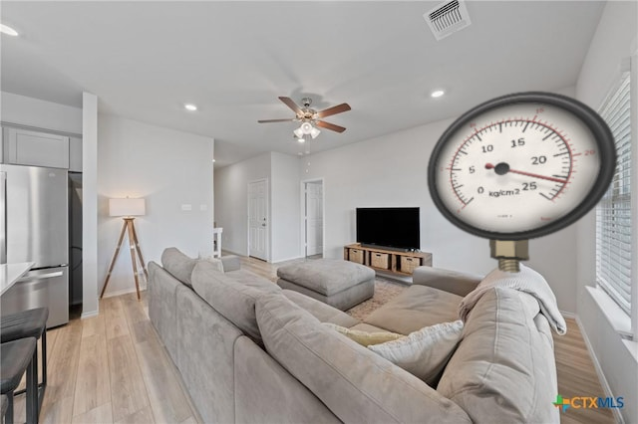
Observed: 23 kg/cm²
